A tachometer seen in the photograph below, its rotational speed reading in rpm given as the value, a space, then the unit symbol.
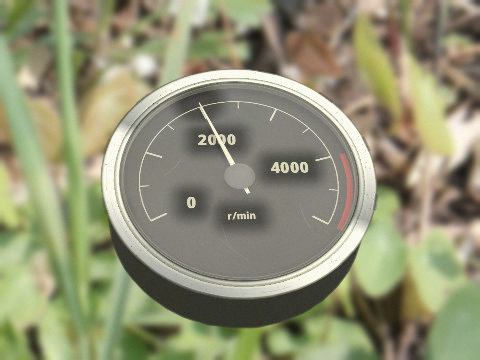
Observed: 2000 rpm
